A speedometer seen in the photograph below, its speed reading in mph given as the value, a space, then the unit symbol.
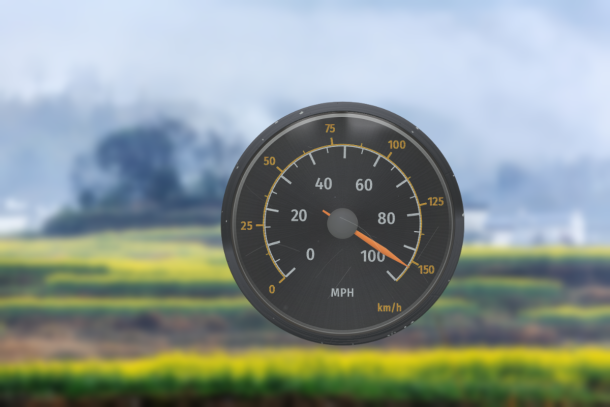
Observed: 95 mph
